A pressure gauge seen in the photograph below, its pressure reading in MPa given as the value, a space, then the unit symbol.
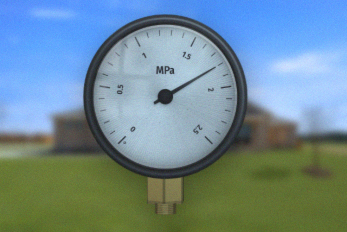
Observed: 1.8 MPa
